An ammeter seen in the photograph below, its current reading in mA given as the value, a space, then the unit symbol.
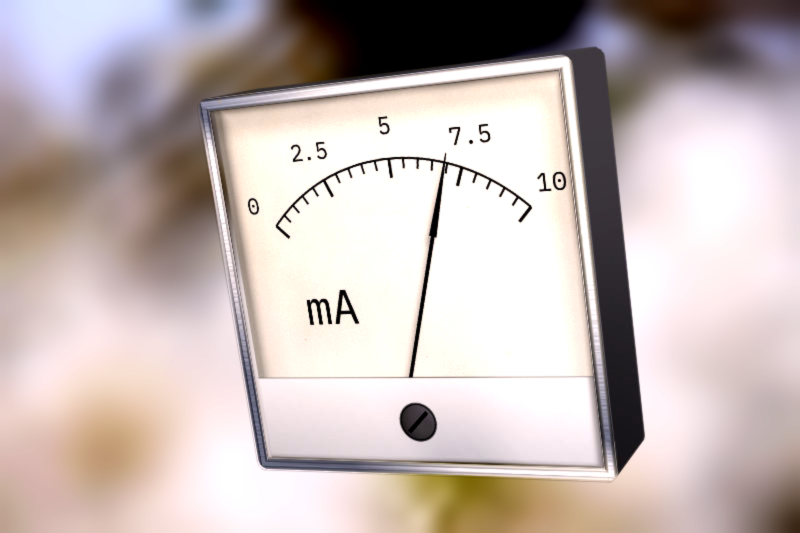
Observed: 7 mA
